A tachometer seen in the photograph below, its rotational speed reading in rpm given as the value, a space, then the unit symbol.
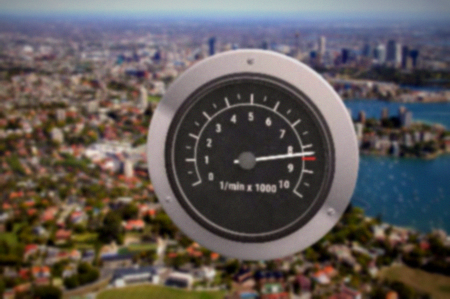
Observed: 8250 rpm
